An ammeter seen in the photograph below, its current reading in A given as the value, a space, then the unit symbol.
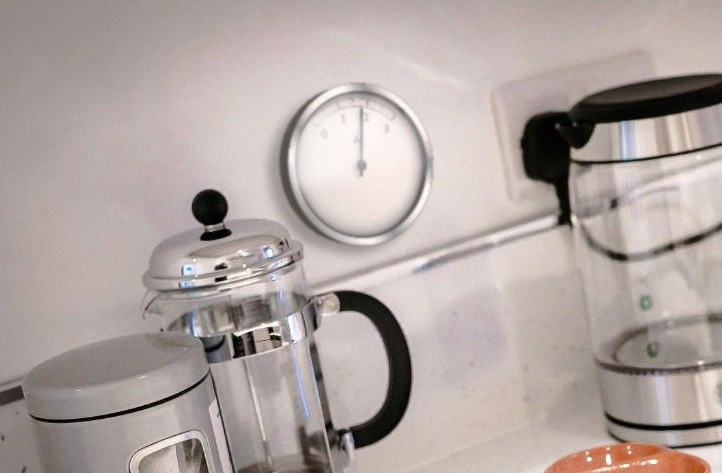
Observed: 1.75 A
